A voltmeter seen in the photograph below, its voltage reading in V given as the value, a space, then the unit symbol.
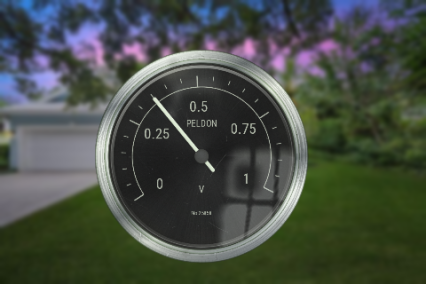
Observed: 0.35 V
